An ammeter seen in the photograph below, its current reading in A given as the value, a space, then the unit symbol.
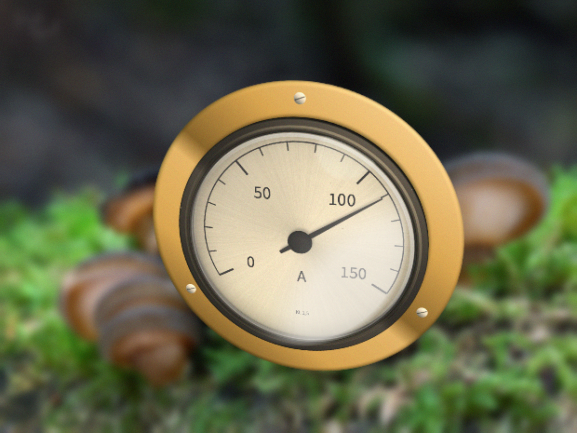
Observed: 110 A
